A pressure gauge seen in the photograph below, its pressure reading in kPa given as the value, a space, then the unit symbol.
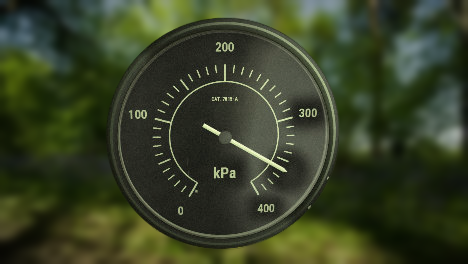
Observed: 360 kPa
